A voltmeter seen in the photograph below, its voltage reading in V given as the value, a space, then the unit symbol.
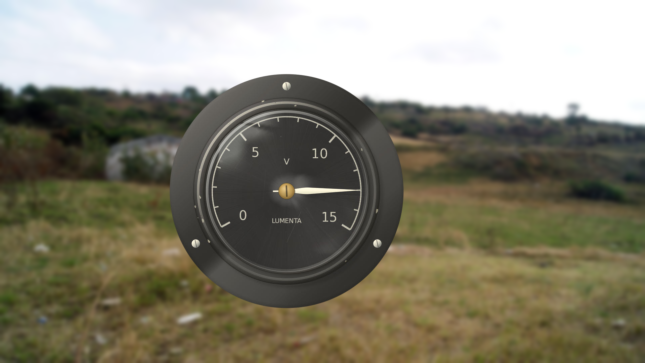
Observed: 13 V
